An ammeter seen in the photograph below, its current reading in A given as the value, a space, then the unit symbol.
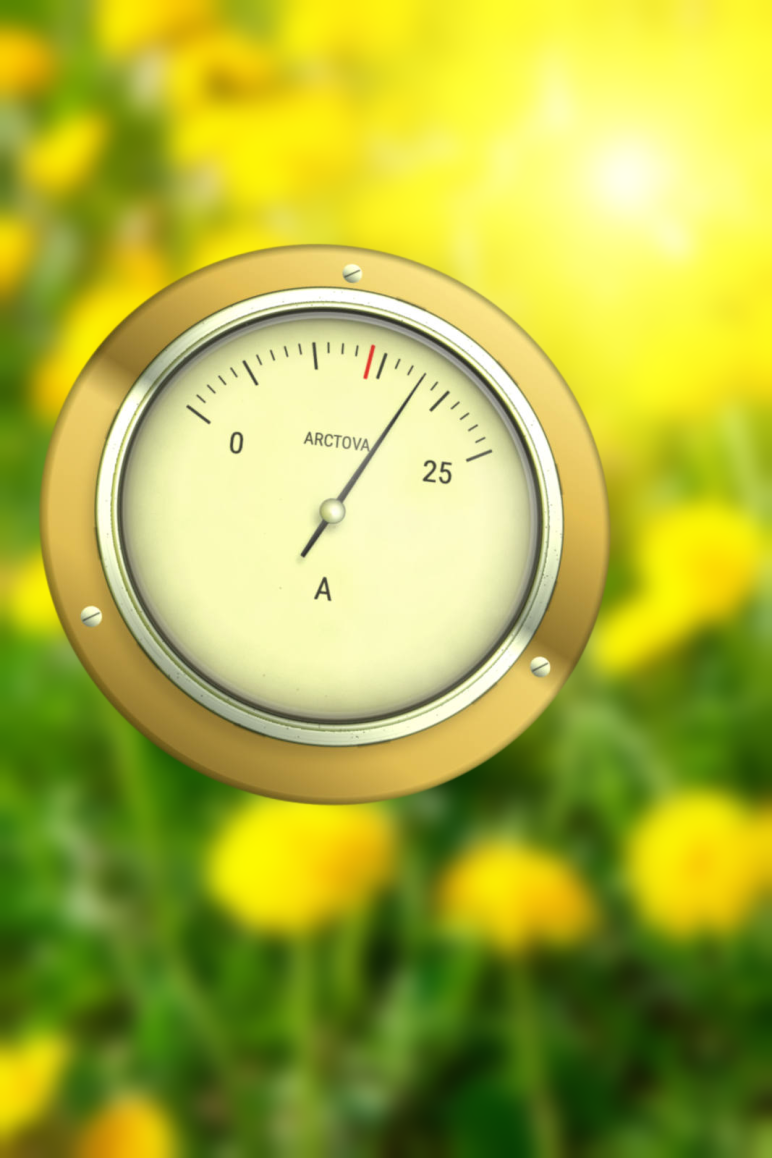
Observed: 18 A
